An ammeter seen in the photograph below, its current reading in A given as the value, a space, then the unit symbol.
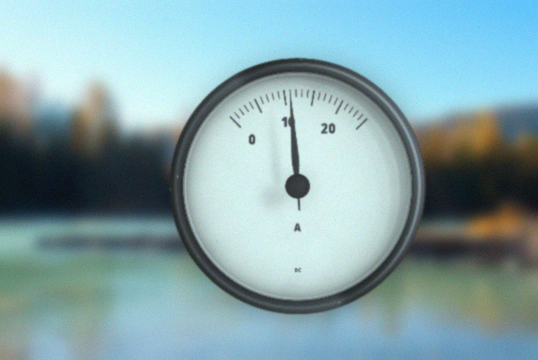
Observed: 11 A
